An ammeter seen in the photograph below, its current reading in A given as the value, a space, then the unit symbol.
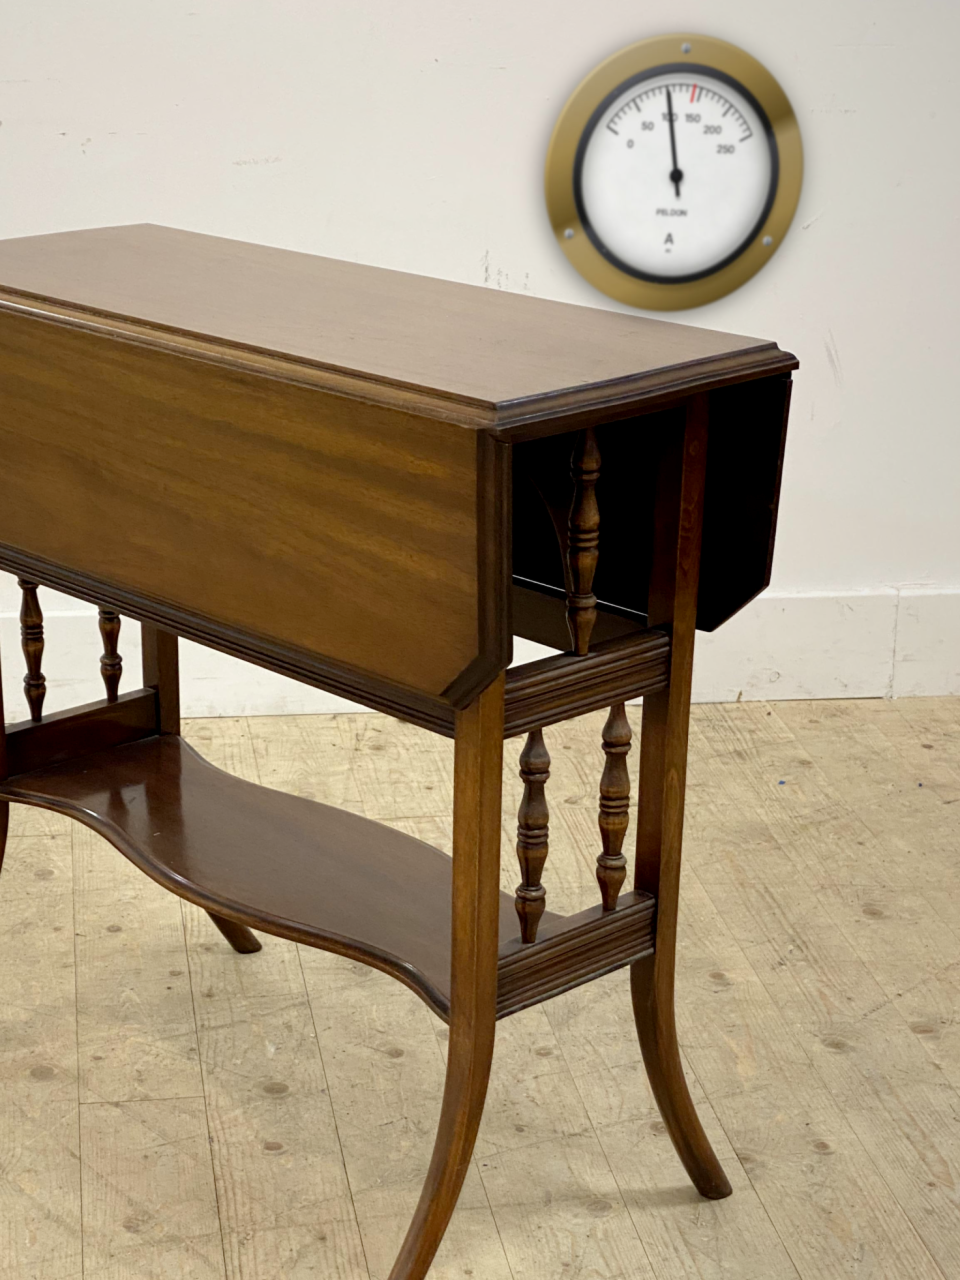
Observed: 100 A
